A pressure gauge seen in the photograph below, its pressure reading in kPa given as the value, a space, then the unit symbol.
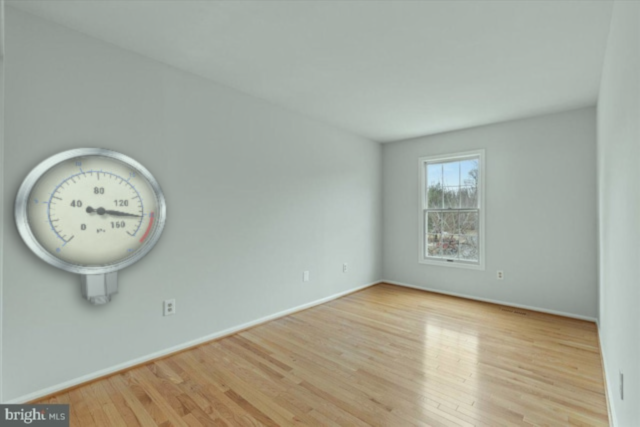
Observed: 140 kPa
